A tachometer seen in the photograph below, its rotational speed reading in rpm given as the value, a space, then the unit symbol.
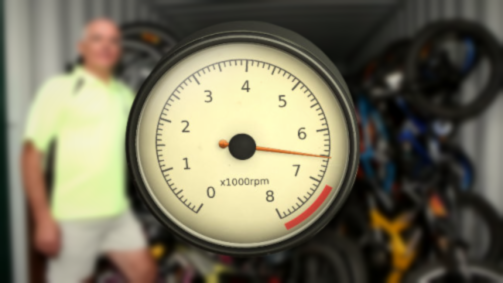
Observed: 6500 rpm
